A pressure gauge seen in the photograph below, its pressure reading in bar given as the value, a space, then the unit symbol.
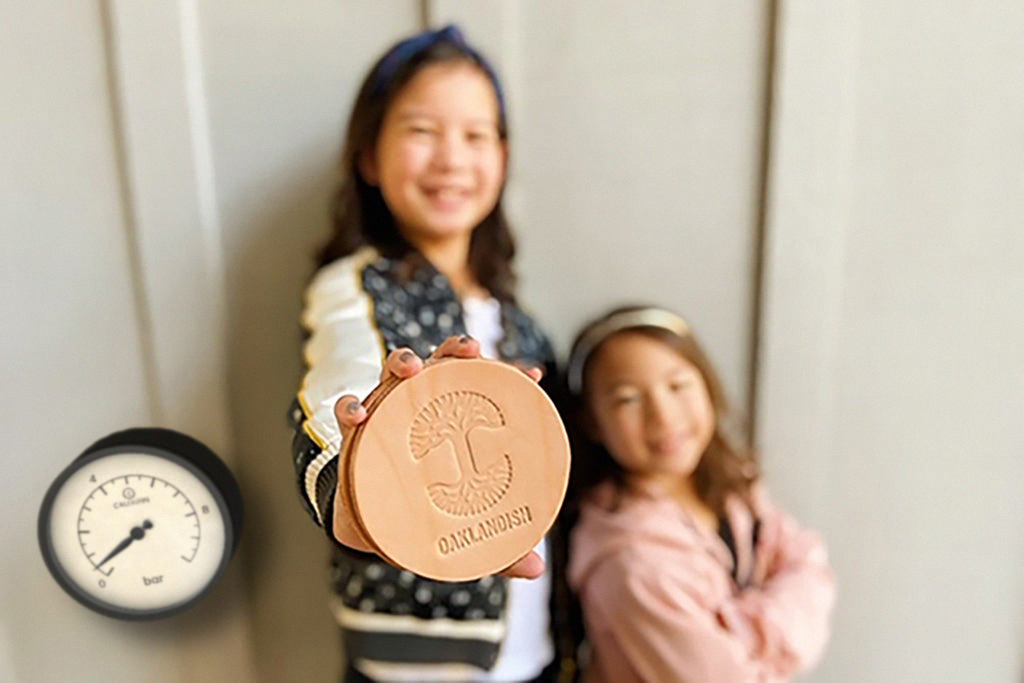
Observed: 0.5 bar
